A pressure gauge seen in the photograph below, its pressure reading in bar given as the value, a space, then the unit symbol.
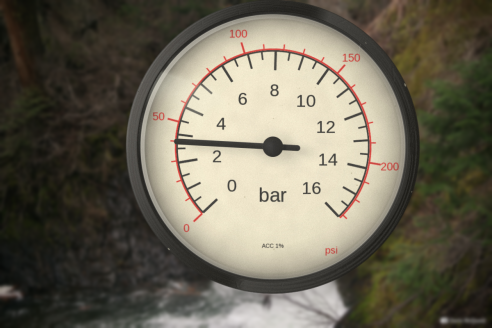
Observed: 2.75 bar
